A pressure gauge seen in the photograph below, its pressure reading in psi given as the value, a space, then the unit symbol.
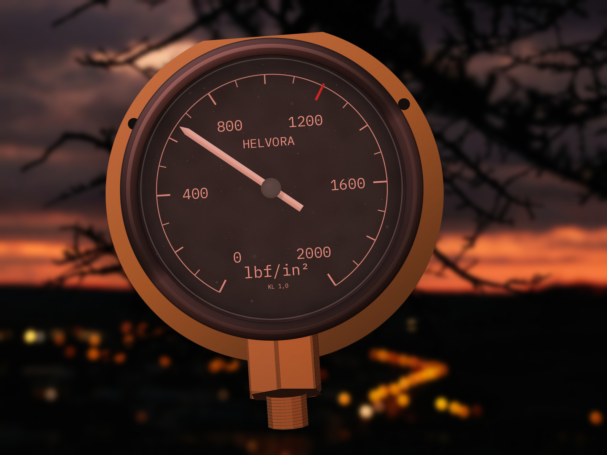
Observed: 650 psi
